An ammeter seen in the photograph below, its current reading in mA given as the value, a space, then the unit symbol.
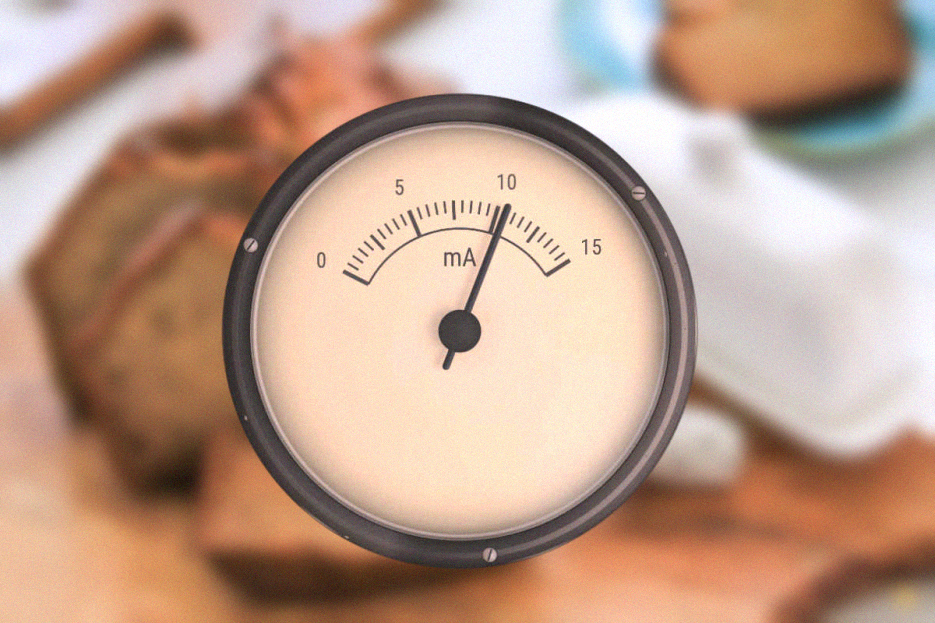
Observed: 10.5 mA
